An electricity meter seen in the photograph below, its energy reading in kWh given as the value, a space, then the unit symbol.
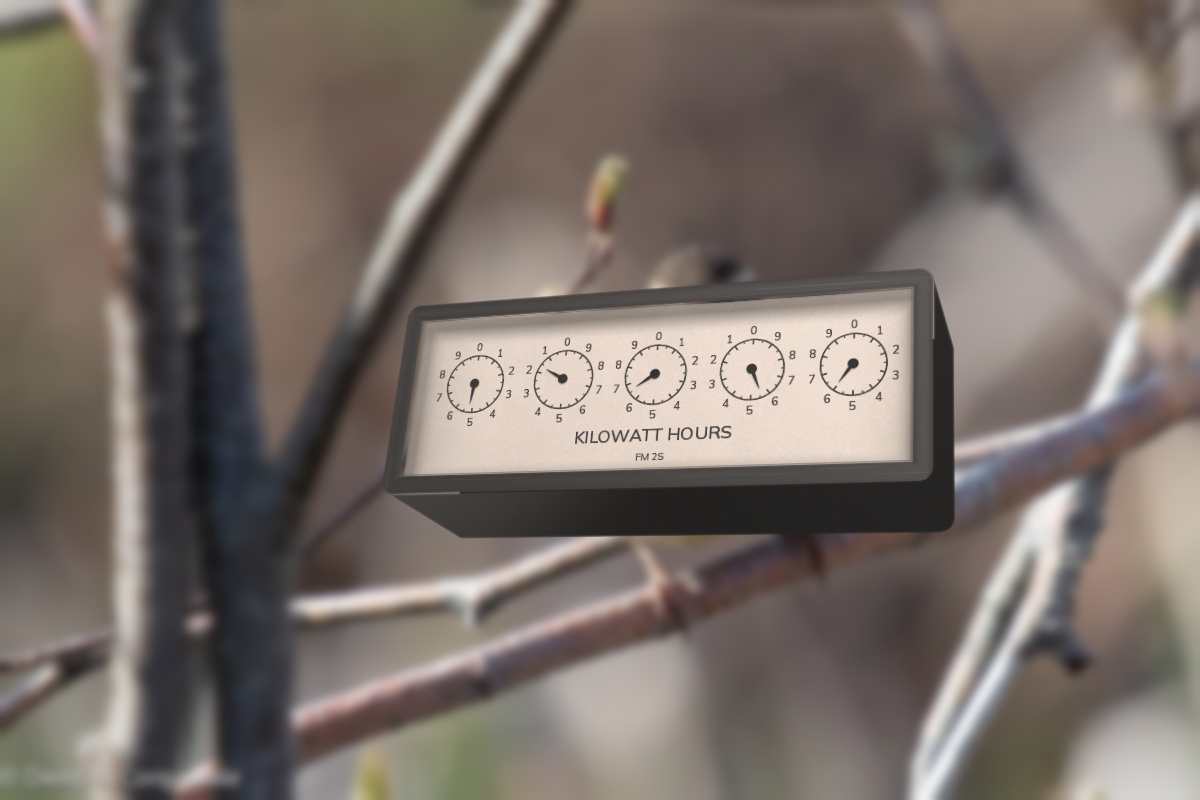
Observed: 51656 kWh
